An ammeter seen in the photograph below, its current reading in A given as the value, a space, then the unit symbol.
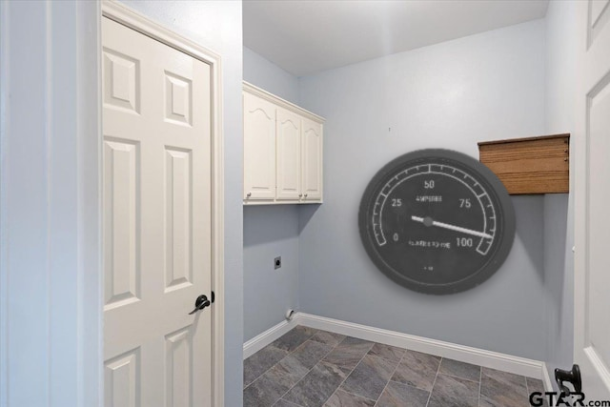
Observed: 92.5 A
